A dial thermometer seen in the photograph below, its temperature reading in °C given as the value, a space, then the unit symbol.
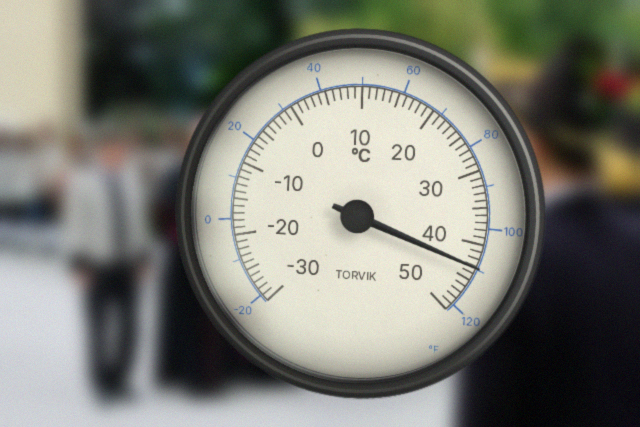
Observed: 43 °C
